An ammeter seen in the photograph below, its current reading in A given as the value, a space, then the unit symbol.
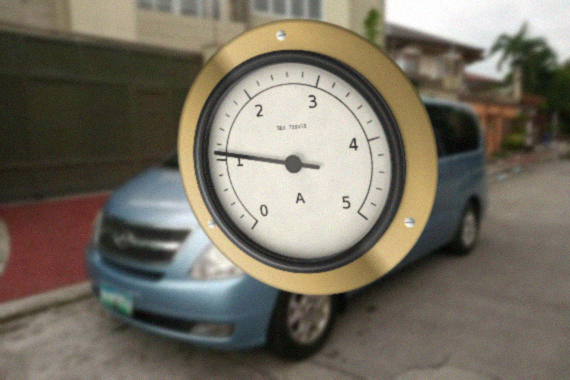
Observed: 1.1 A
